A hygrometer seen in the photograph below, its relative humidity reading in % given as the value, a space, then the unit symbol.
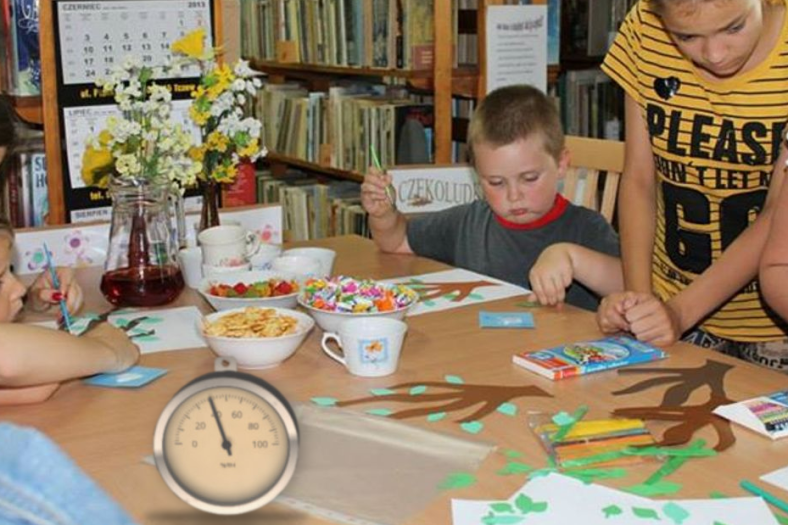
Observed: 40 %
